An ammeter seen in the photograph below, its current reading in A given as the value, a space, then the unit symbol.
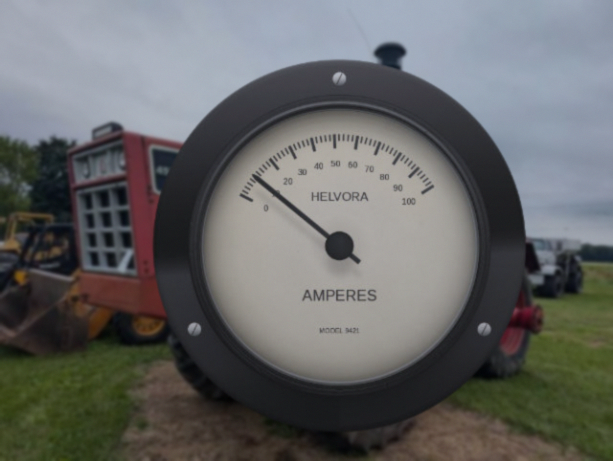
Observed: 10 A
